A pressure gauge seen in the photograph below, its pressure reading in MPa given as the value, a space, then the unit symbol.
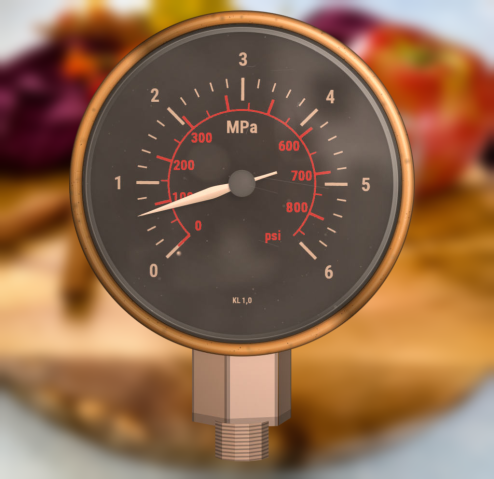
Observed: 0.6 MPa
